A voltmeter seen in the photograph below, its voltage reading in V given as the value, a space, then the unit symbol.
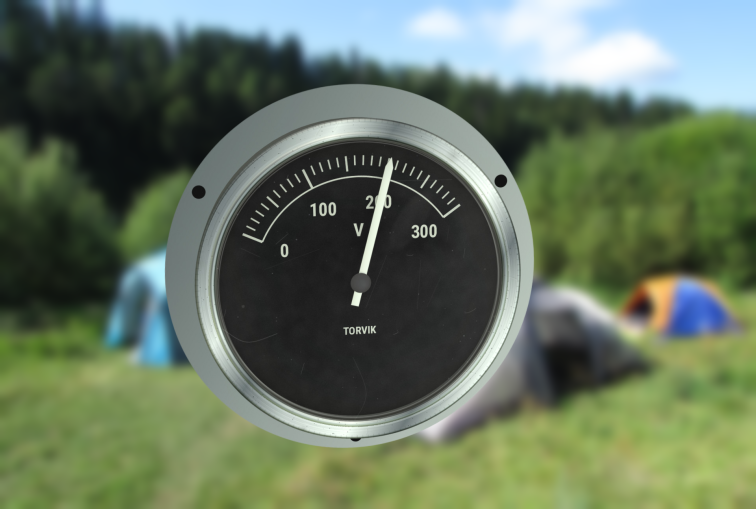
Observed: 200 V
